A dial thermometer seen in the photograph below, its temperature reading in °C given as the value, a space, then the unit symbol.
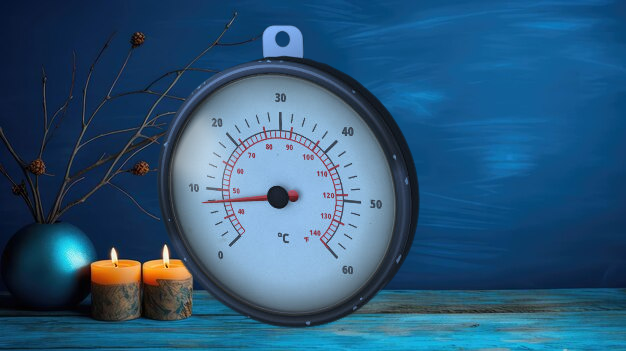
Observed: 8 °C
